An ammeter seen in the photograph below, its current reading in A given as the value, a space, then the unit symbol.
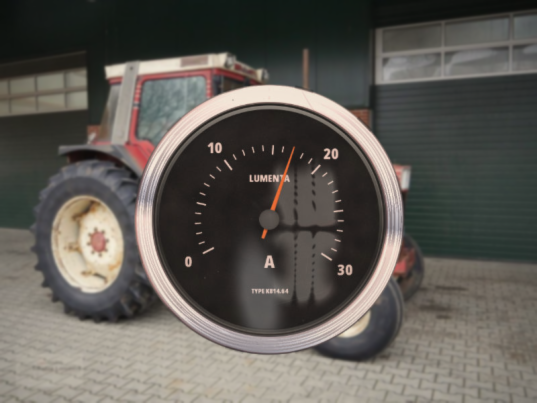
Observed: 17 A
